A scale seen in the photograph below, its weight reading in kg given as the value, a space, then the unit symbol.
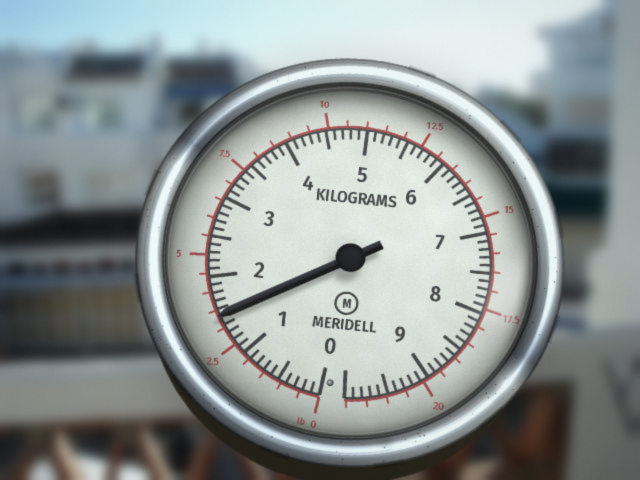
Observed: 1.5 kg
